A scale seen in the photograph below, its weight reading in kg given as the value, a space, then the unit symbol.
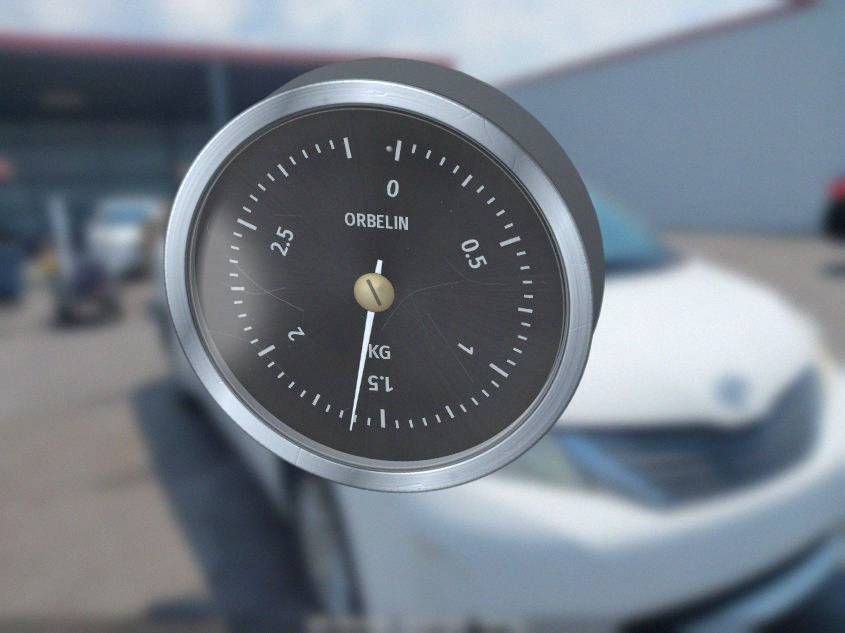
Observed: 1.6 kg
